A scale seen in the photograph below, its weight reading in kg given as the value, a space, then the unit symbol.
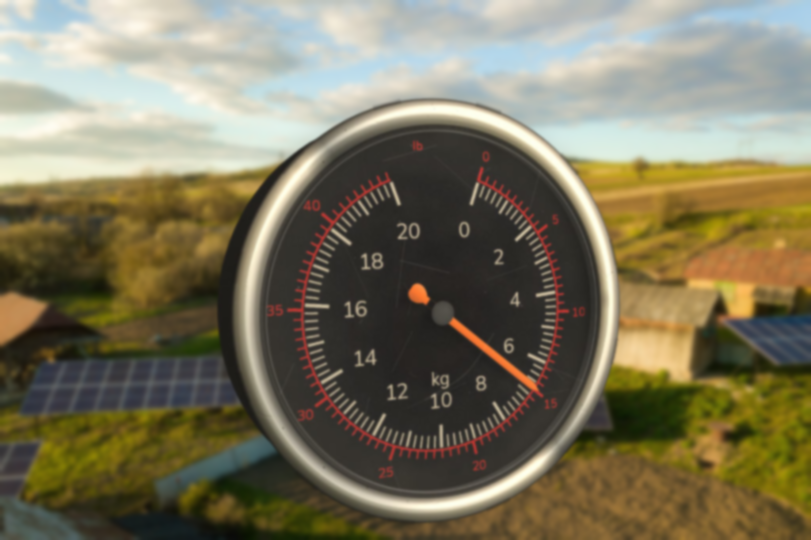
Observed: 6.8 kg
